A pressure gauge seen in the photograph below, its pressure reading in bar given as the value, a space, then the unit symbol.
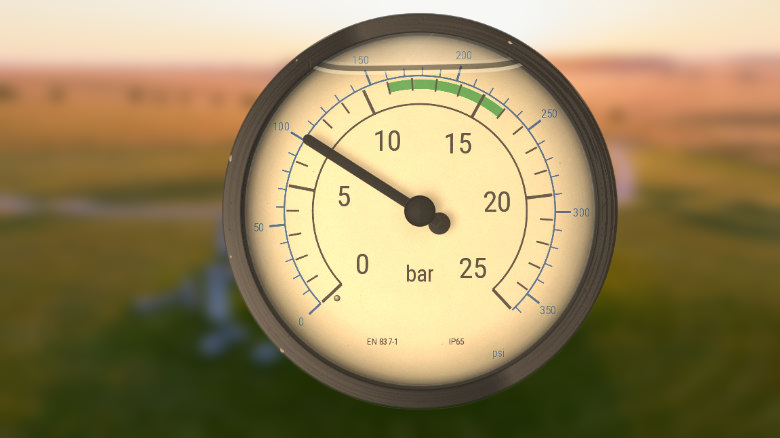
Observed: 7 bar
